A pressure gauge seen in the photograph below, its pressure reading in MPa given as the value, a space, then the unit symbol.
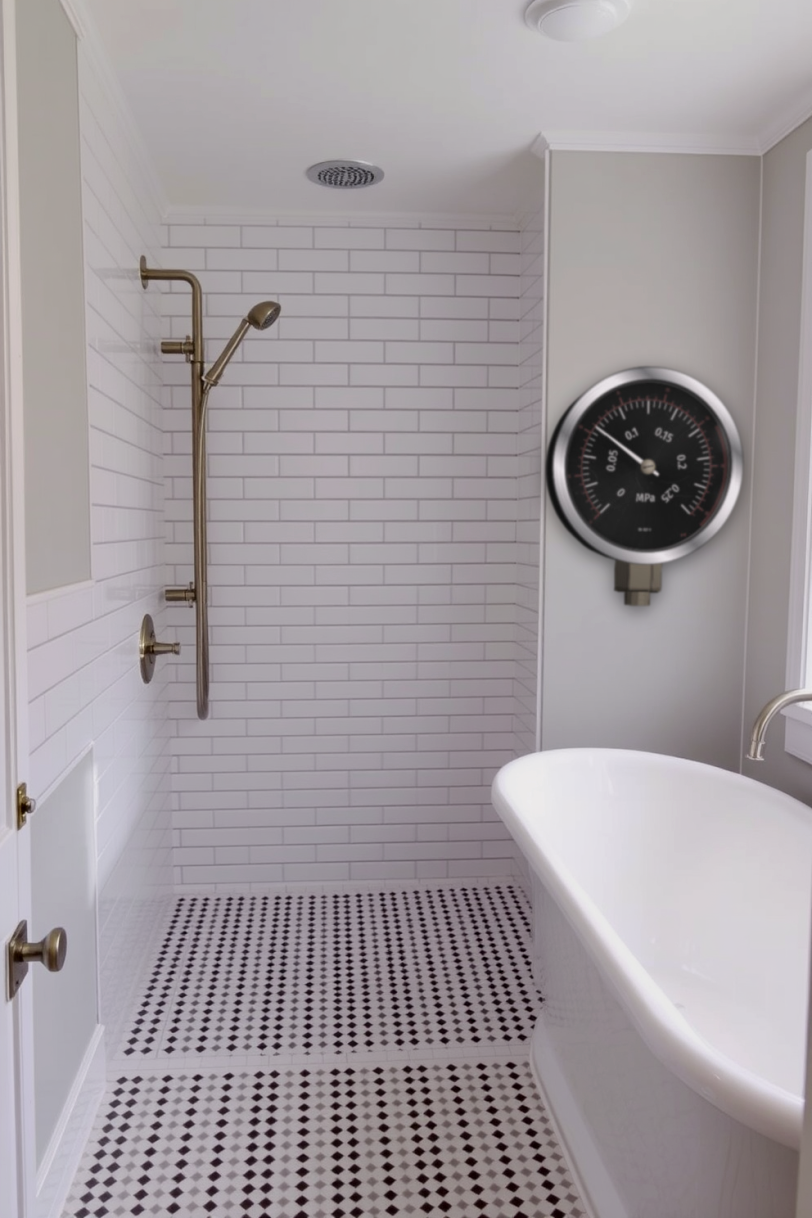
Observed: 0.075 MPa
